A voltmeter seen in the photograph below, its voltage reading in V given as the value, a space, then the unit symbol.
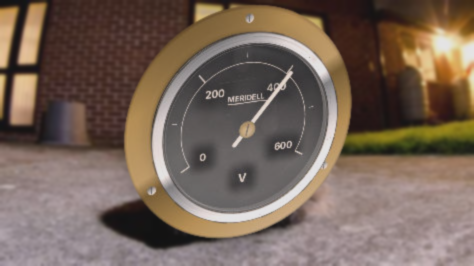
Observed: 400 V
